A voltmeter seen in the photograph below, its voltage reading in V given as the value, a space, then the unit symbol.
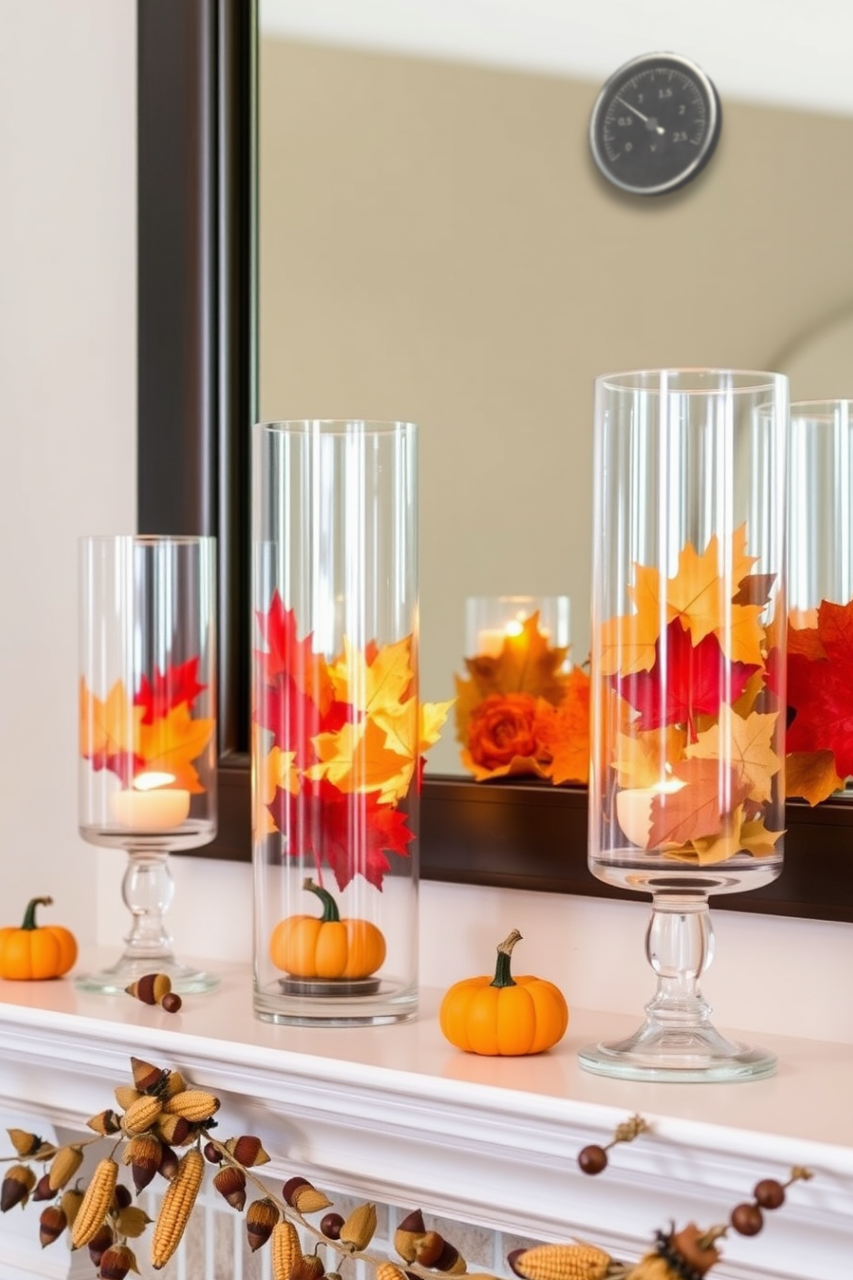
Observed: 0.75 V
